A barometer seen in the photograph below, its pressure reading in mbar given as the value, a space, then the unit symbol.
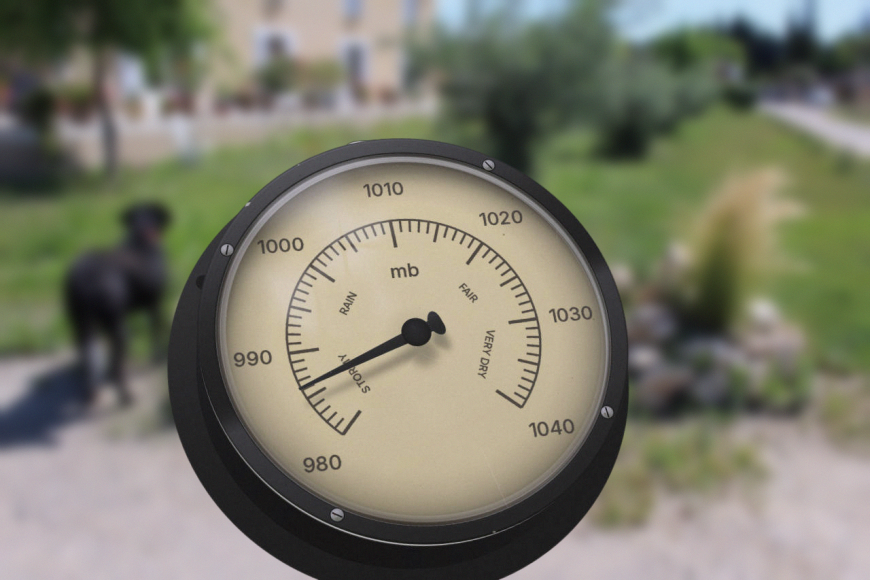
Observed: 986 mbar
